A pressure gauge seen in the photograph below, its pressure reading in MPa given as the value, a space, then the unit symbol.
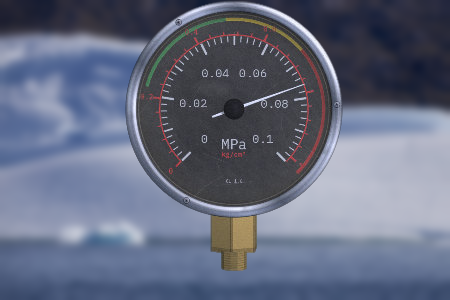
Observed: 0.076 MPa
